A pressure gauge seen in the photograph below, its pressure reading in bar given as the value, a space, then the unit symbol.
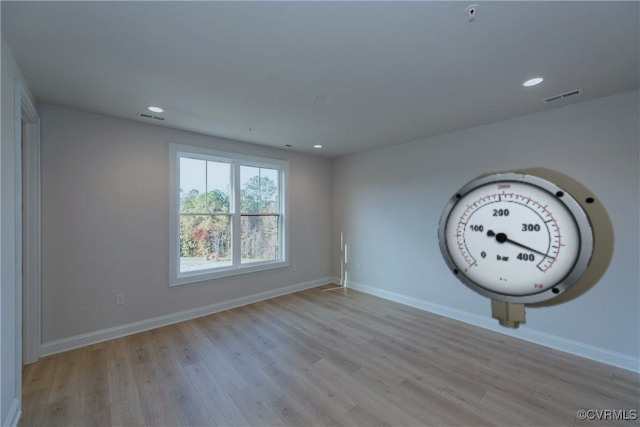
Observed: 370 bar
